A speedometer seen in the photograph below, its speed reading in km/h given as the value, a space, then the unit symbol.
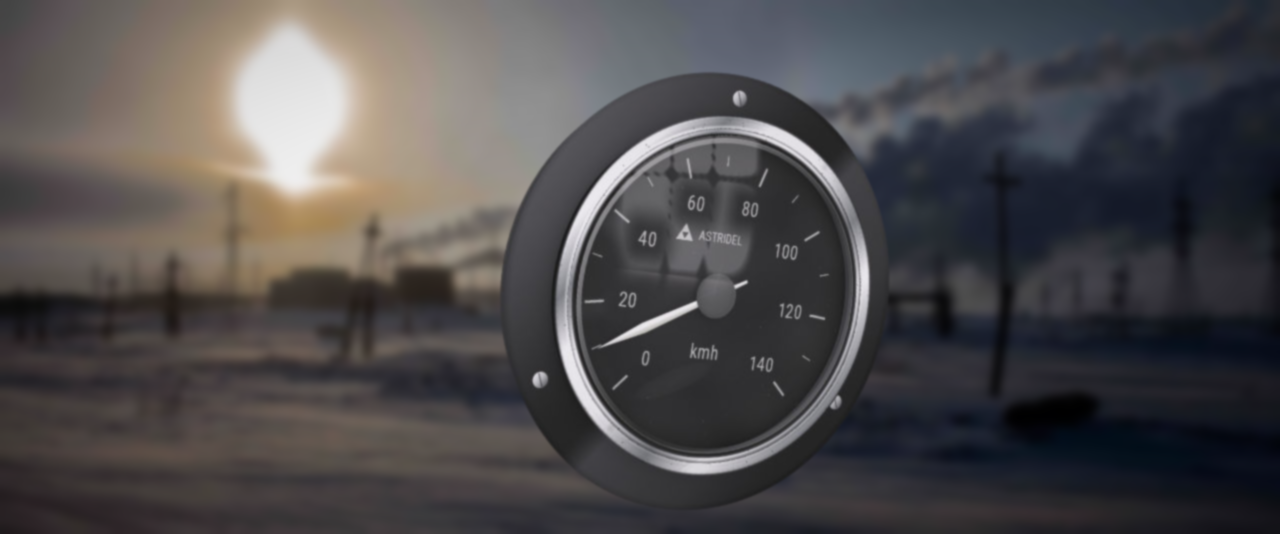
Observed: 10 km/h
